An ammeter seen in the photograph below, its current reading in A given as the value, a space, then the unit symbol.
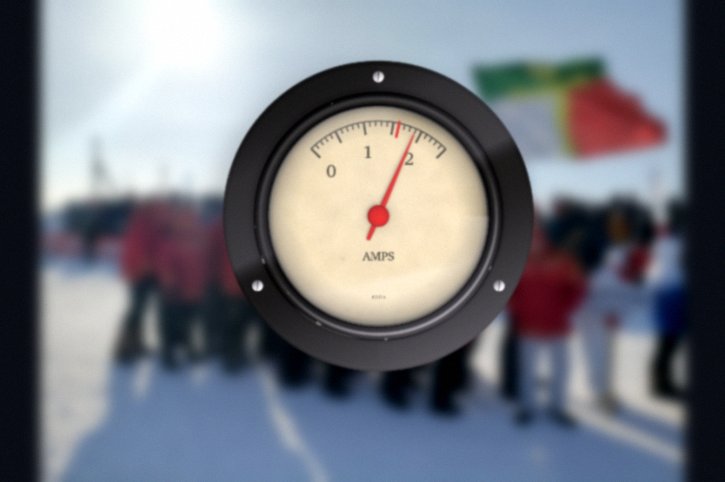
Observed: 1.9 A
